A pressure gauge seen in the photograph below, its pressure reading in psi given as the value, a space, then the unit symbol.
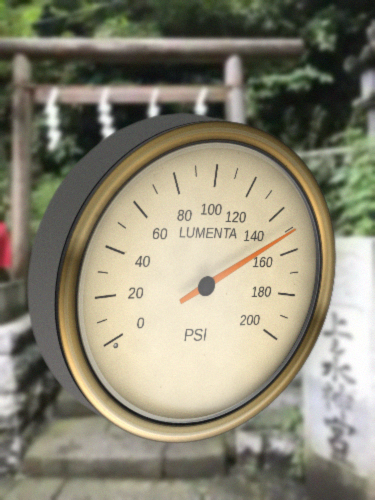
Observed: 150 psi
